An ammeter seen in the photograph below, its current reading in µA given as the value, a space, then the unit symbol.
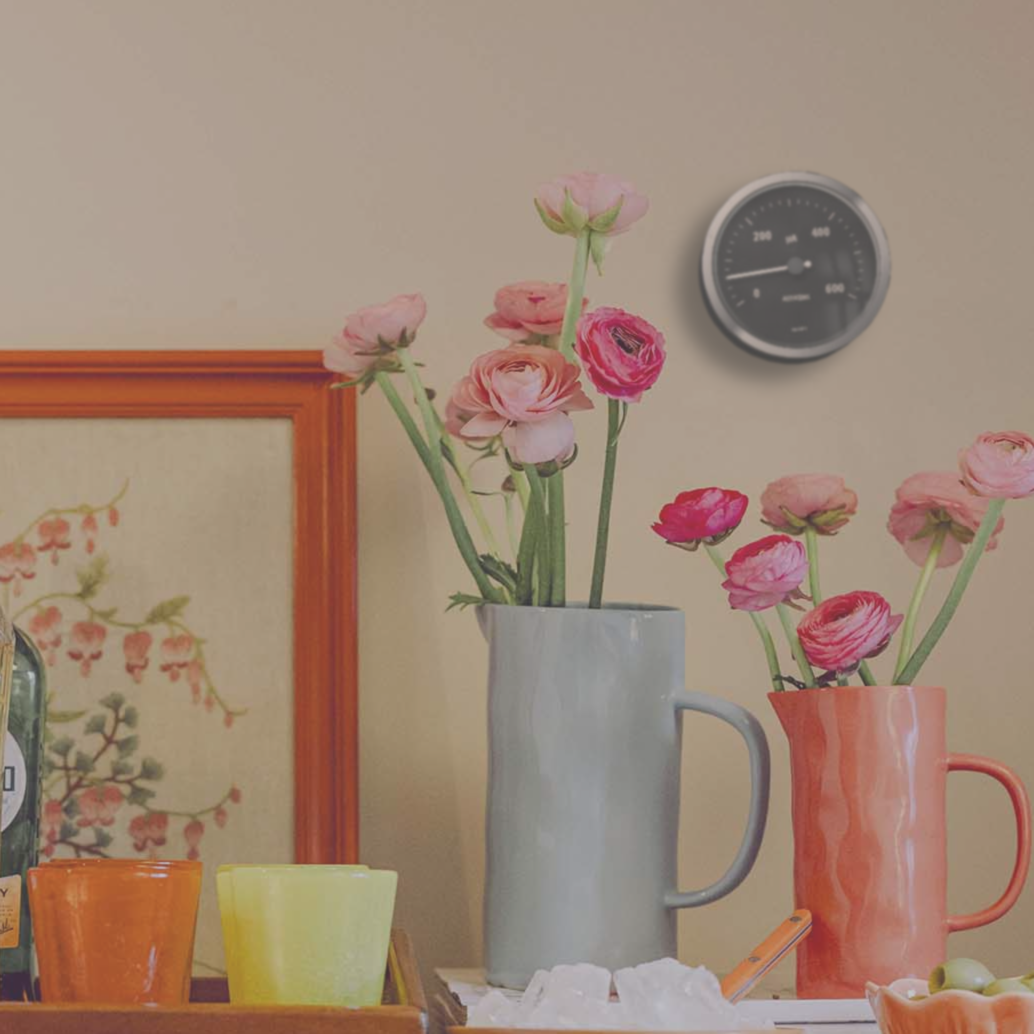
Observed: 60 µA
